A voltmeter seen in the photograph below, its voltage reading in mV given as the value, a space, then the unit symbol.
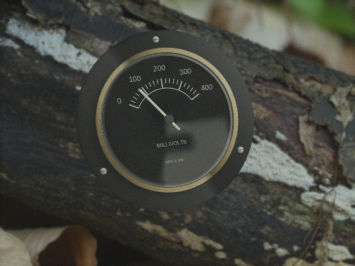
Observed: 80 mV
